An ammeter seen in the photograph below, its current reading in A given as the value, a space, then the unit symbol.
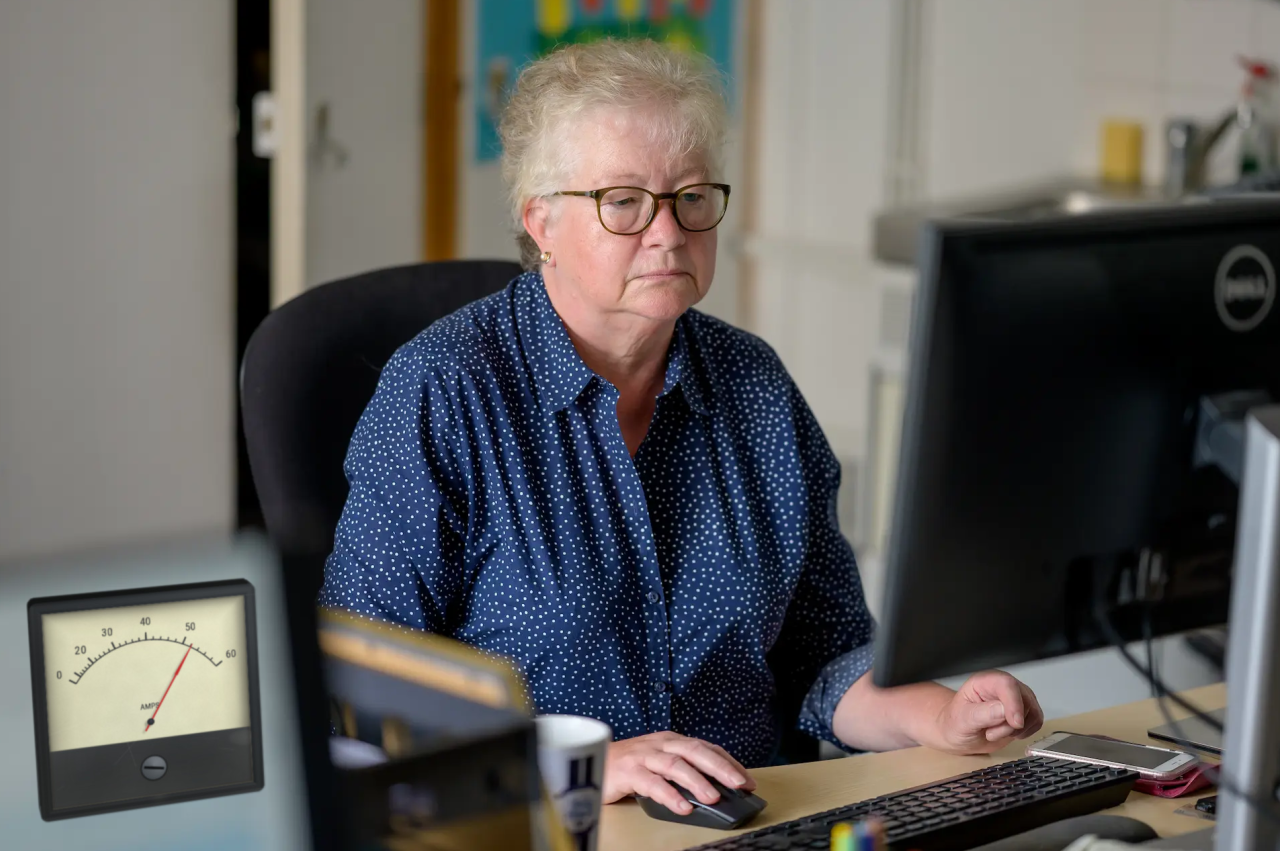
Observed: 52 A
